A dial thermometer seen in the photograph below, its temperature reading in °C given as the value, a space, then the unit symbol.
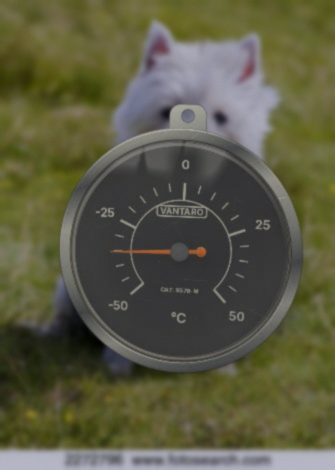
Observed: -35 °C
